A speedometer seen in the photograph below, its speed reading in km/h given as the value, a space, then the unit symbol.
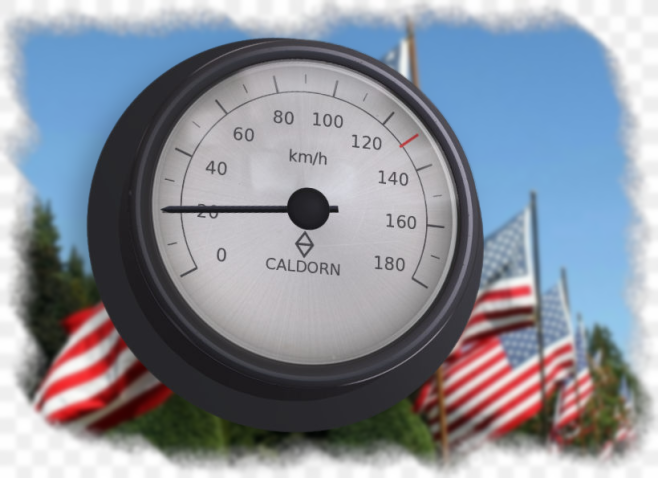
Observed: 20 km/h
